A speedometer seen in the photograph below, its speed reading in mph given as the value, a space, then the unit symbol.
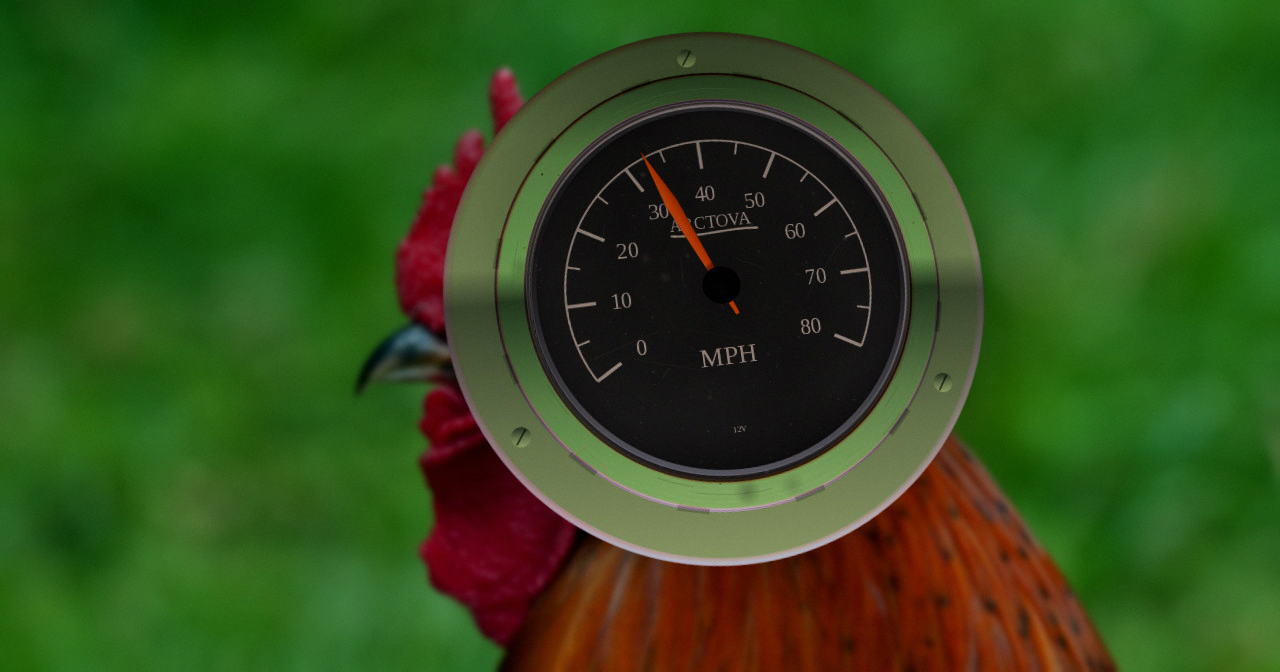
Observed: 32.5 mph
